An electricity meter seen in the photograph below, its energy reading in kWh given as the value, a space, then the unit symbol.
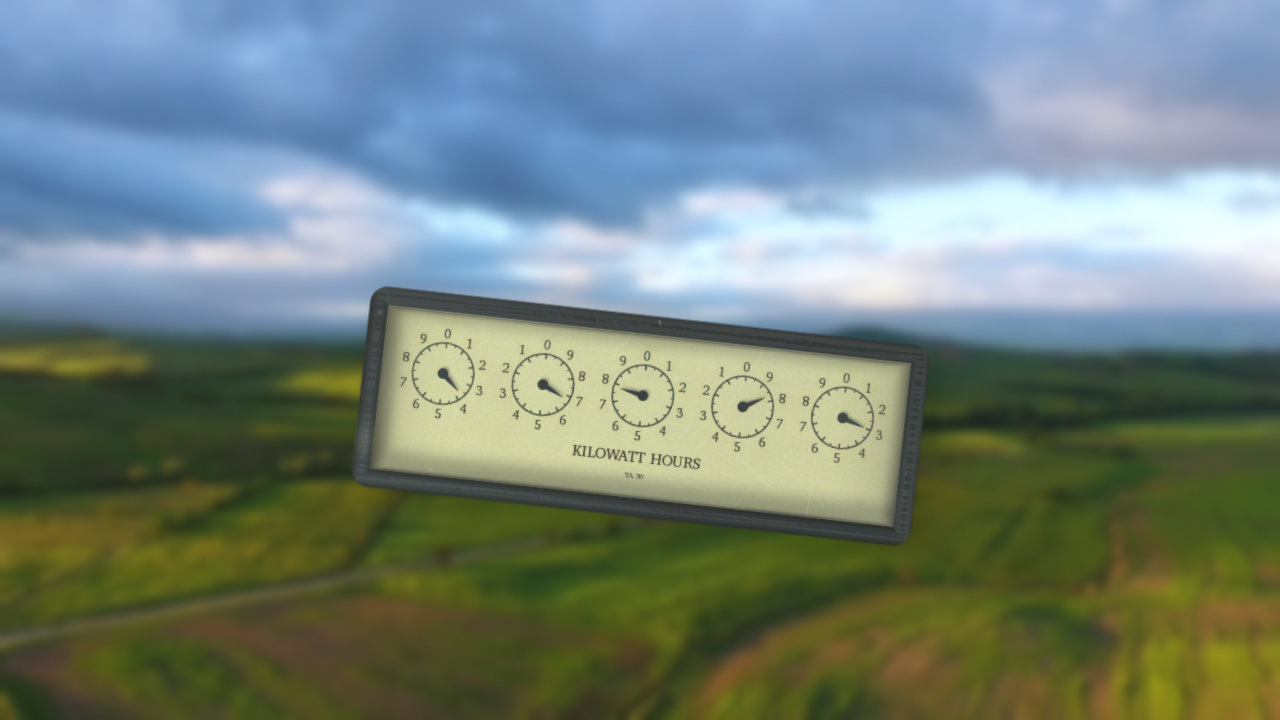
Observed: 36783 kWh
